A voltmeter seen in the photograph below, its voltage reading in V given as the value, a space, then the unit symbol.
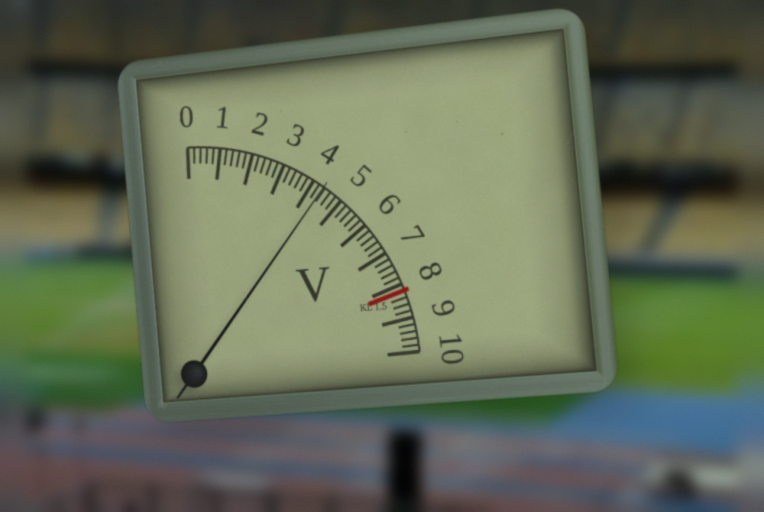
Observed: 4.4 V
